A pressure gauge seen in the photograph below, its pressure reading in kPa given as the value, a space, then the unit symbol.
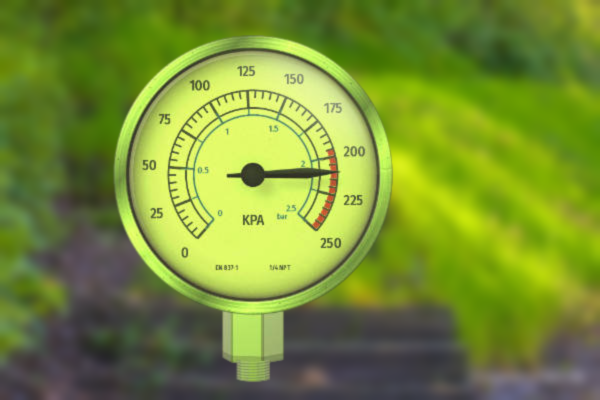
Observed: 210 kPa
